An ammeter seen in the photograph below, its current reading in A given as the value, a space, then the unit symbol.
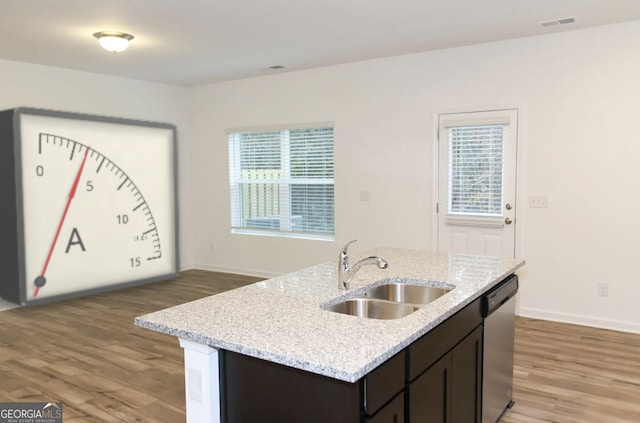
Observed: 3.5 A
